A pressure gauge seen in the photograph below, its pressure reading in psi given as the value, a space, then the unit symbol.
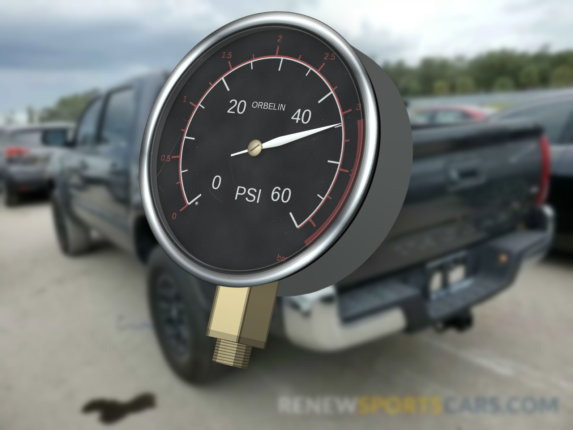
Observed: 45 psi
